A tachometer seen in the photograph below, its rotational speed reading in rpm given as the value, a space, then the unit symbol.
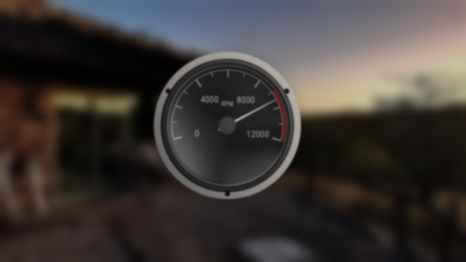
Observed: 9500 rpm
